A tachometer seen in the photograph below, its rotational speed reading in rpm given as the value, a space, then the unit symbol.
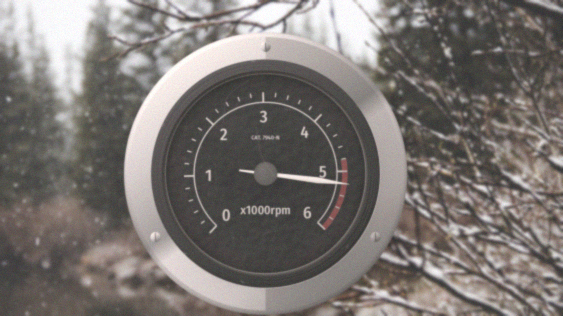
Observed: 5200 rpm
